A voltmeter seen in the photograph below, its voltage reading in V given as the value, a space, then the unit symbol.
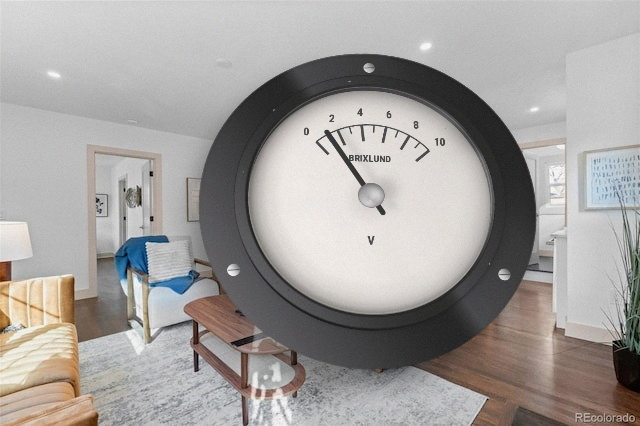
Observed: 1 V
